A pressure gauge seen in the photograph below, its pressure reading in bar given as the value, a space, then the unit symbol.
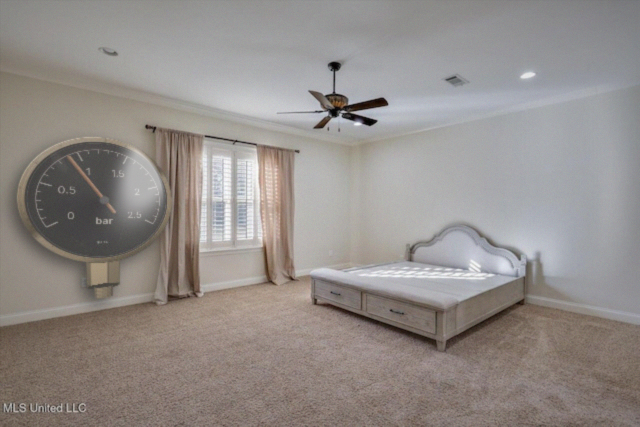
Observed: 0.9 bar
